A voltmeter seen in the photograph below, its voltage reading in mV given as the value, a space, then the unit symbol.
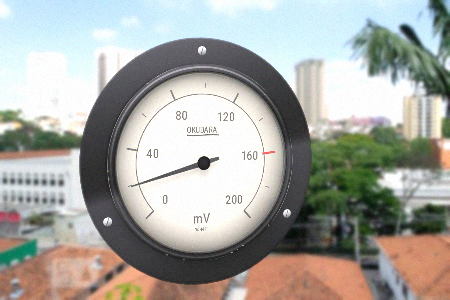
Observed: 20 mV
